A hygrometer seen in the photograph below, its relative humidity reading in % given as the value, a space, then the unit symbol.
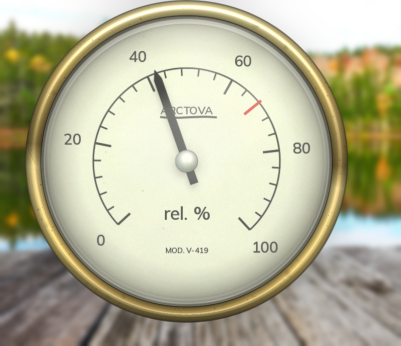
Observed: 42 %
